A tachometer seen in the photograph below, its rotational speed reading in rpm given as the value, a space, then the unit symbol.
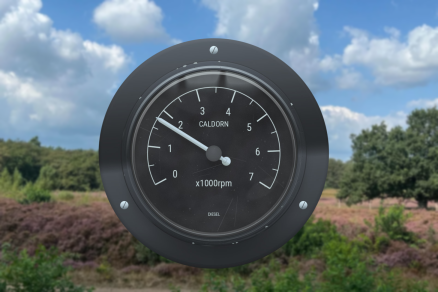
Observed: 1750 rpm
